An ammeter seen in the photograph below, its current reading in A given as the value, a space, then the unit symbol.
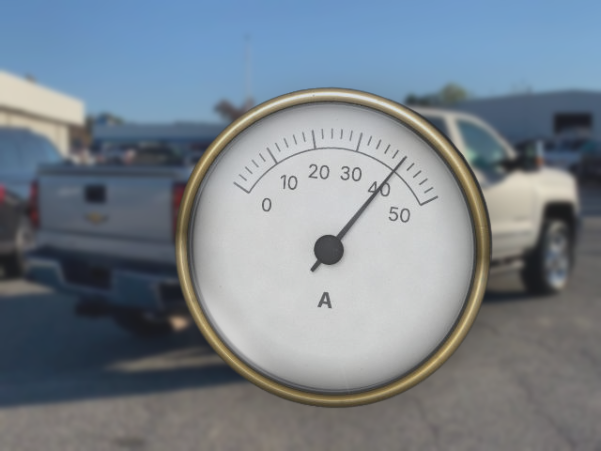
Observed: 40 A
